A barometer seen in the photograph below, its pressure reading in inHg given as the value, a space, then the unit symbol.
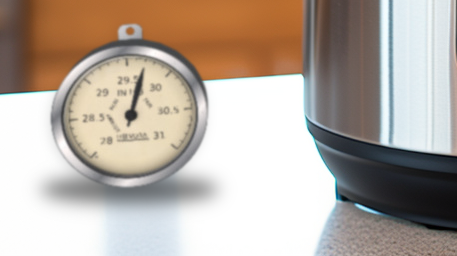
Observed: 29.7 inHg
